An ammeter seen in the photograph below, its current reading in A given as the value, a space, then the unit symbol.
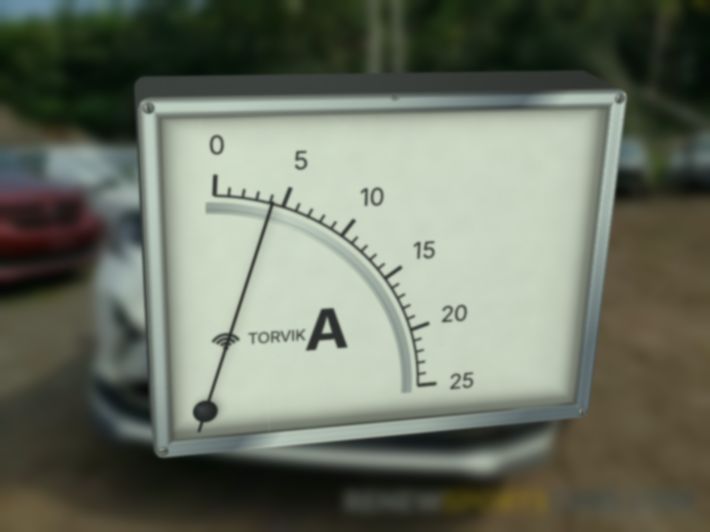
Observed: 4 A
